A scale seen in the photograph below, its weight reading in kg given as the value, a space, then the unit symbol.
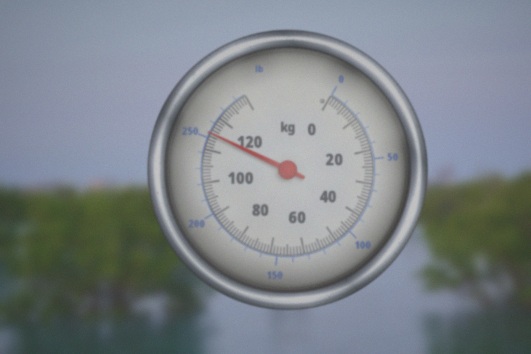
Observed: 115 kg
